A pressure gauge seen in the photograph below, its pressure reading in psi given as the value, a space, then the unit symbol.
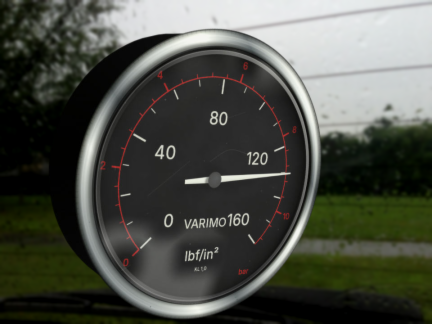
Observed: 130 psi
